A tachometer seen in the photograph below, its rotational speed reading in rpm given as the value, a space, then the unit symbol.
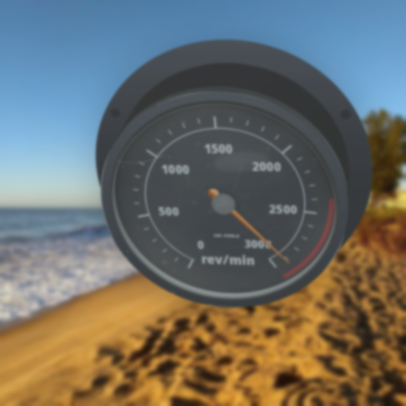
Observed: 2900 rpm
